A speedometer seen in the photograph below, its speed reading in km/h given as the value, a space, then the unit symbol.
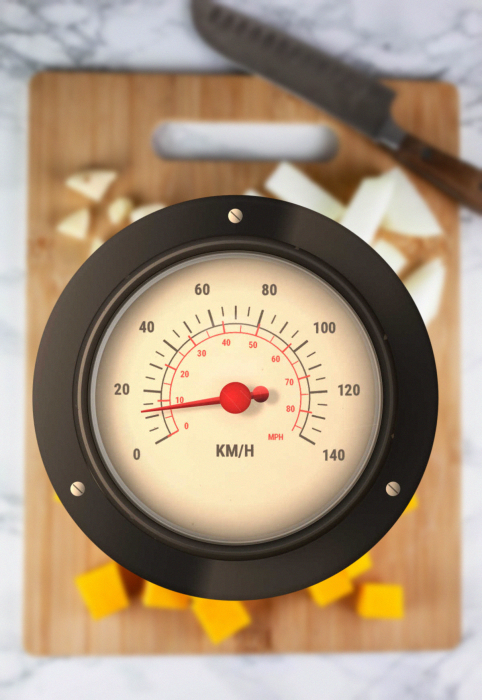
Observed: 12.5 km/h
